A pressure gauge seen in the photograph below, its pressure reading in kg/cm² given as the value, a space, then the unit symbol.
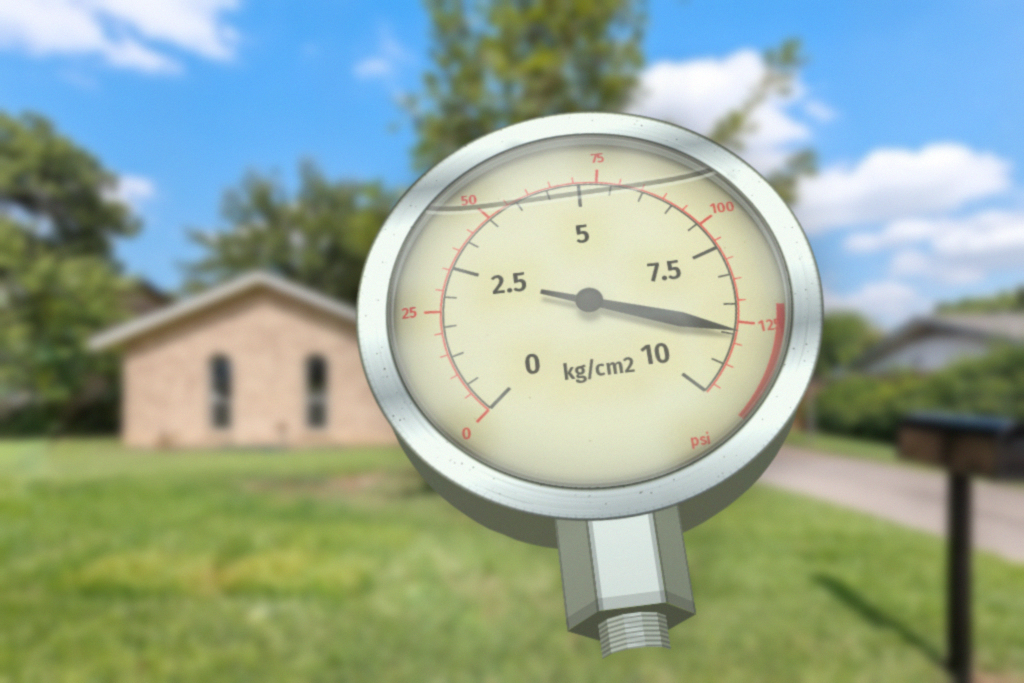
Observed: 9 kg/cm²
